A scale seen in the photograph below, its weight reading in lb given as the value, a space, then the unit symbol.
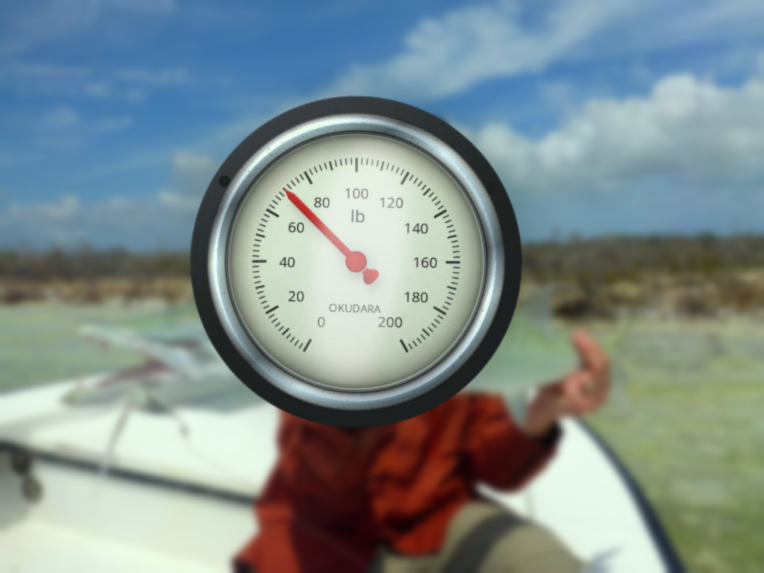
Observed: 70 lb
